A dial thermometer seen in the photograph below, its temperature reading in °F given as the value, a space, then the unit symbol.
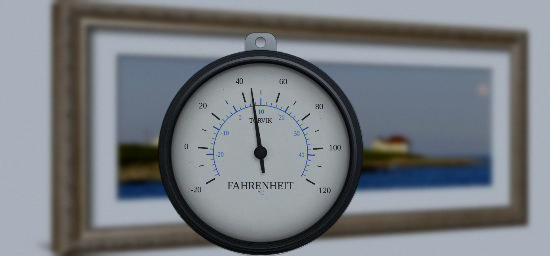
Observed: 45 °F
